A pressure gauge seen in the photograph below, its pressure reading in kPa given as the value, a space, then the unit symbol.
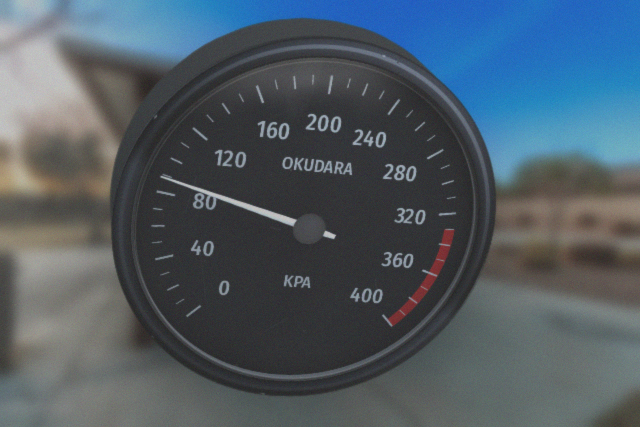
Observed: 90 kPa
